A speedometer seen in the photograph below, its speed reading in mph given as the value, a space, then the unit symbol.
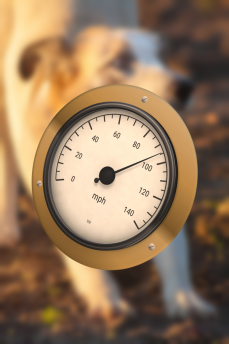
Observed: 95 mph
